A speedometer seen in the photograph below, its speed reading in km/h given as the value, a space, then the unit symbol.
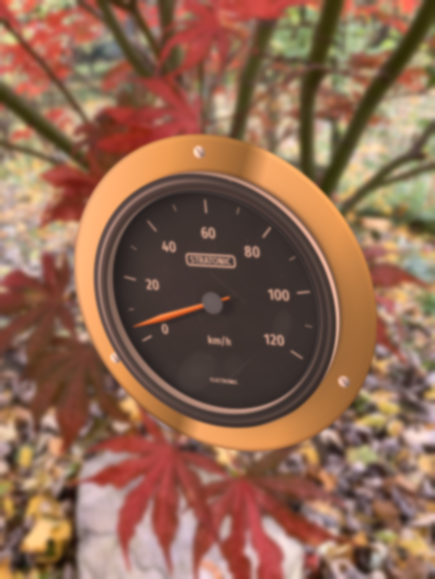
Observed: 5 km/h
